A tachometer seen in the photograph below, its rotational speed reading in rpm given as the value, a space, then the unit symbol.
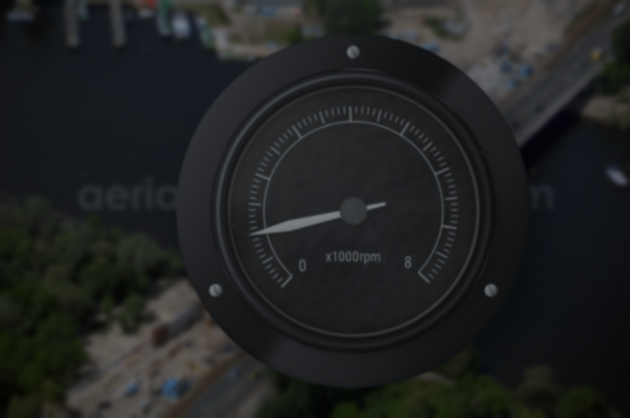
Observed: 1000 rpm
